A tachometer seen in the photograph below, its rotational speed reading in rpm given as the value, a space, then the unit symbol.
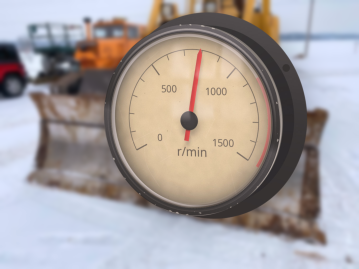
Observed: 800 rpm
